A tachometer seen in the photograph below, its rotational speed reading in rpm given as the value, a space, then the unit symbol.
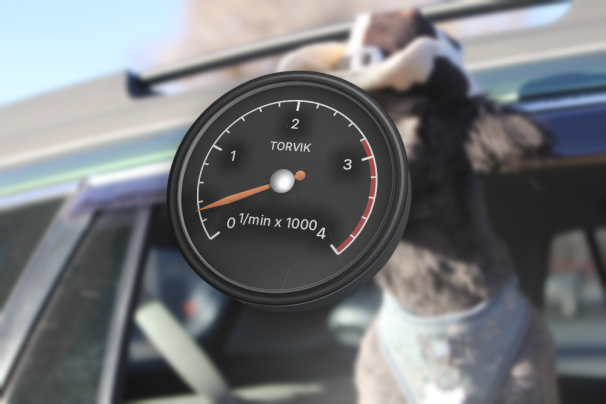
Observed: 300 rpm
